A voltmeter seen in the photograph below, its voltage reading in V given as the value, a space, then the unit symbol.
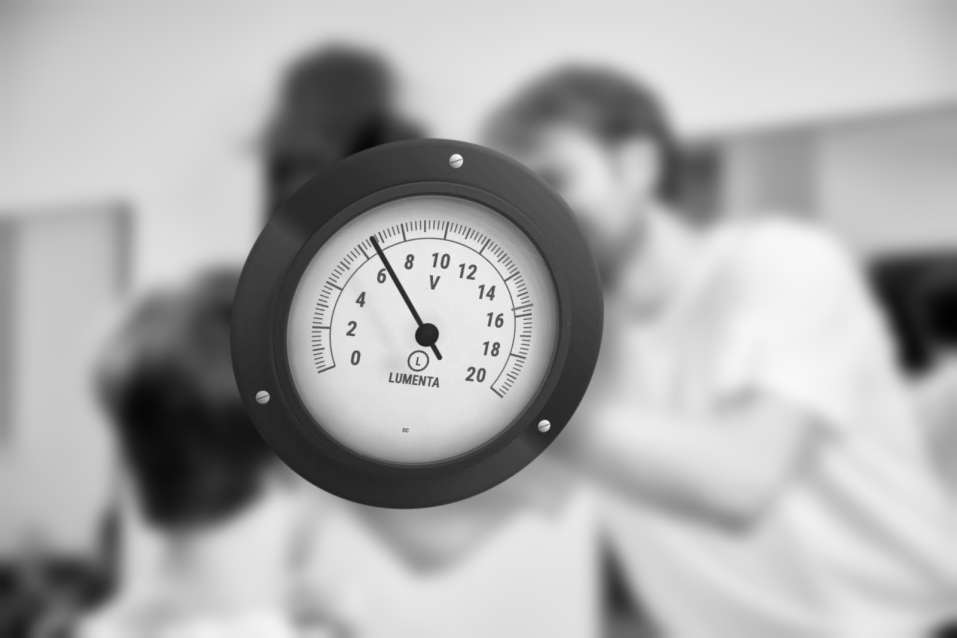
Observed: 6.6 V
